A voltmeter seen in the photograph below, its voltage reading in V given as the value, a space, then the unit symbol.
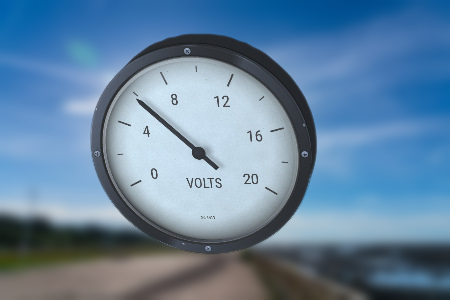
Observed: 6 V
